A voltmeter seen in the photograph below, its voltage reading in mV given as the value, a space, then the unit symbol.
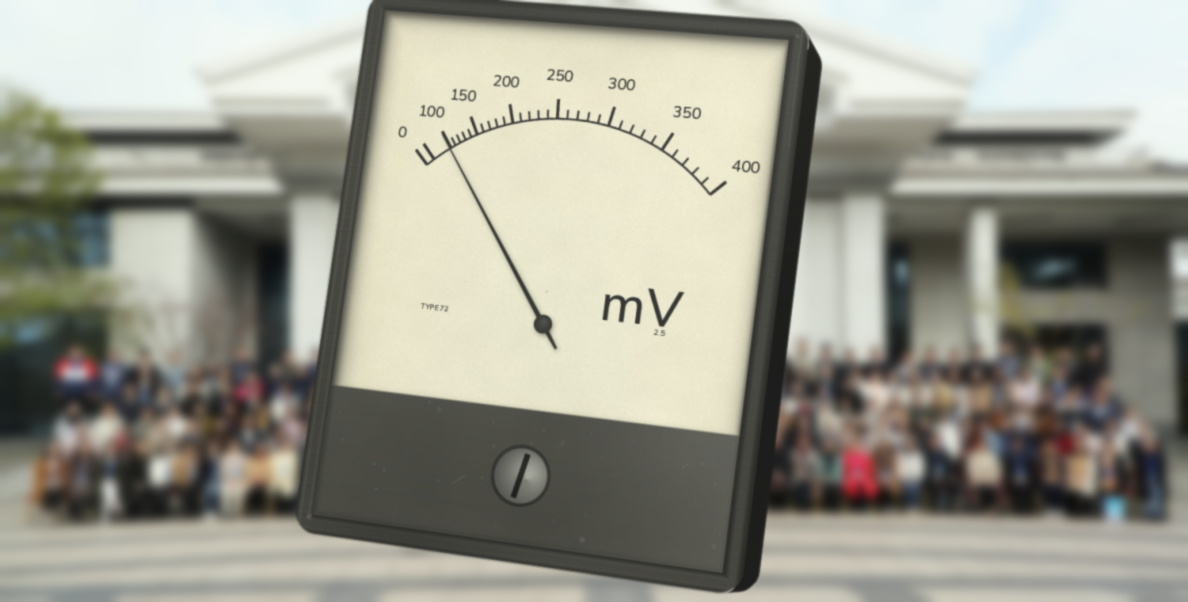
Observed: 100 mV
